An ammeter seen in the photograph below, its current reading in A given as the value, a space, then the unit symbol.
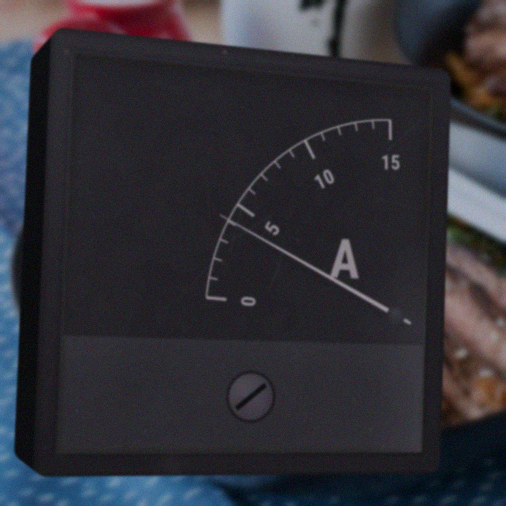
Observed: 4 A
